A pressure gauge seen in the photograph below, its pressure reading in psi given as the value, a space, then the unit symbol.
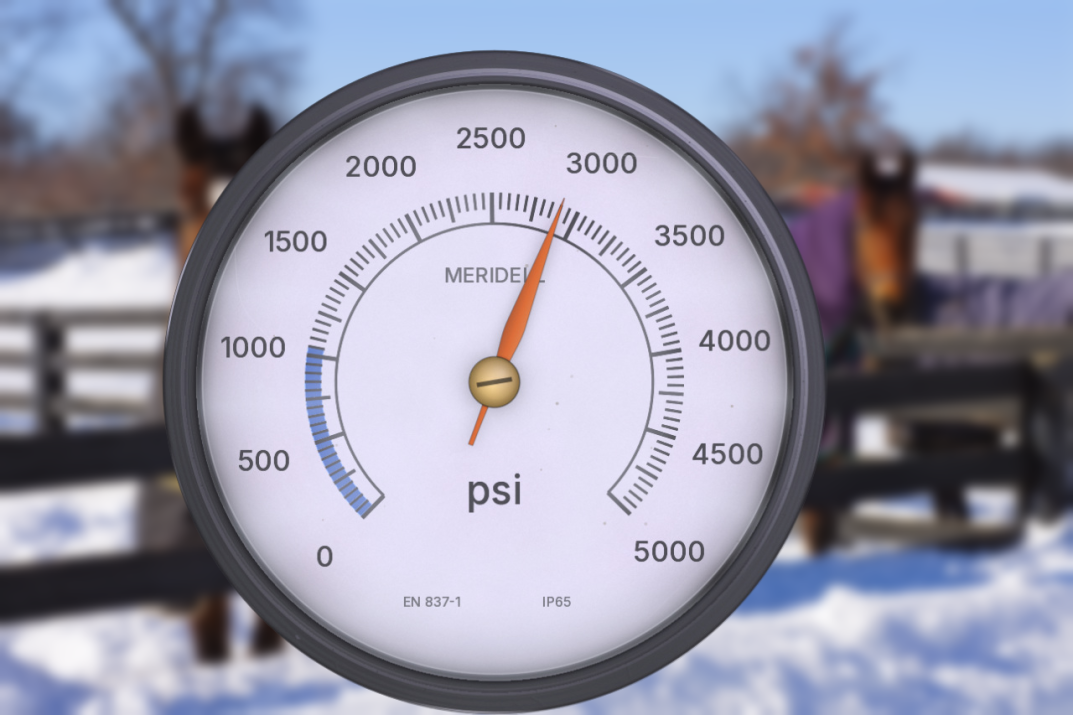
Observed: 2900 psi
